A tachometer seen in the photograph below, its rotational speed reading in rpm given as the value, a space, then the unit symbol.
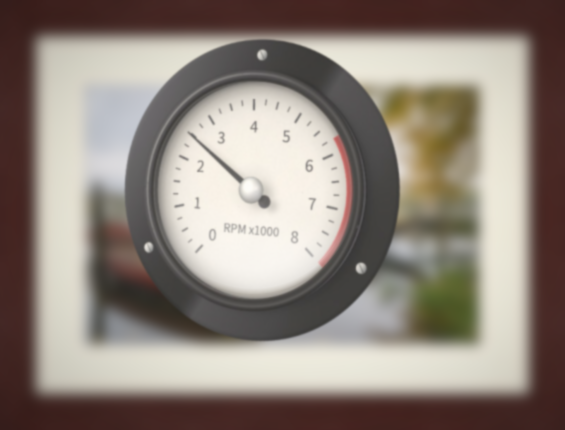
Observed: 2500 rpm
